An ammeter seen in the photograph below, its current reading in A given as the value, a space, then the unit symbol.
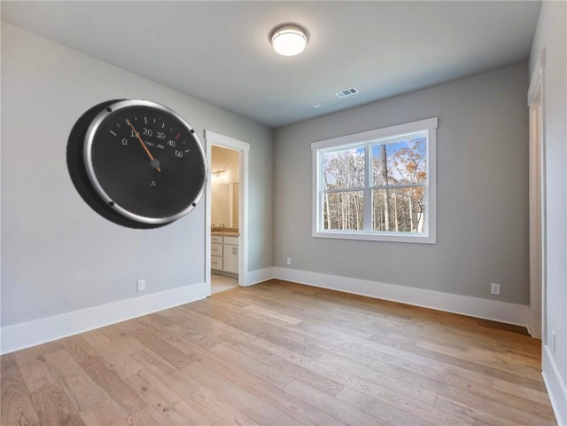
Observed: 10 A
